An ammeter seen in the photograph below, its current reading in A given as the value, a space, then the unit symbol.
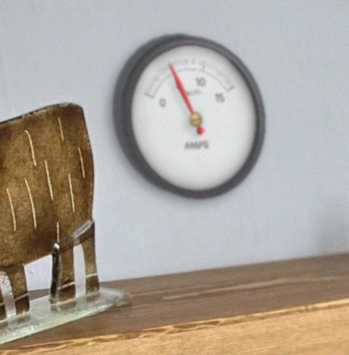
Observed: 5 A
